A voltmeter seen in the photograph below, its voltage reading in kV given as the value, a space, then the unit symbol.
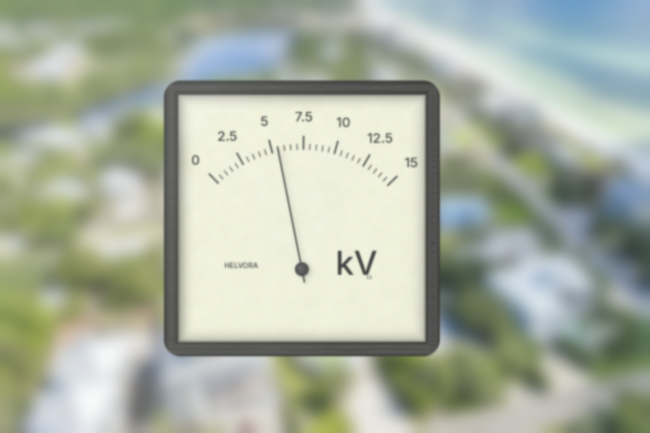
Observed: 5.5 kV
